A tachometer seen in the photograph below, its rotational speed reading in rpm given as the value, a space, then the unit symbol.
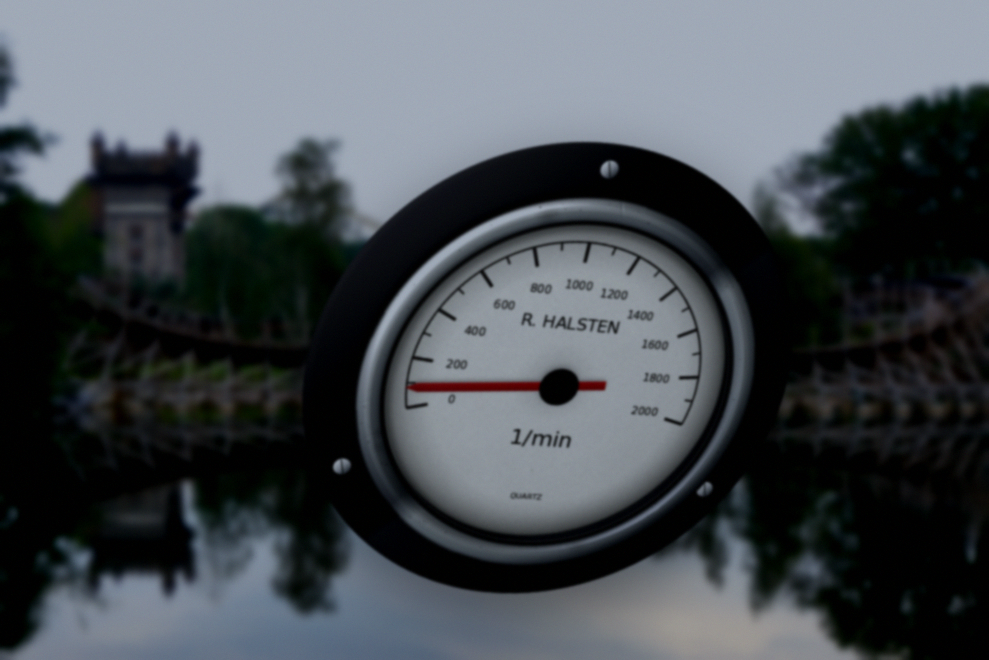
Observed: 100 rpm
